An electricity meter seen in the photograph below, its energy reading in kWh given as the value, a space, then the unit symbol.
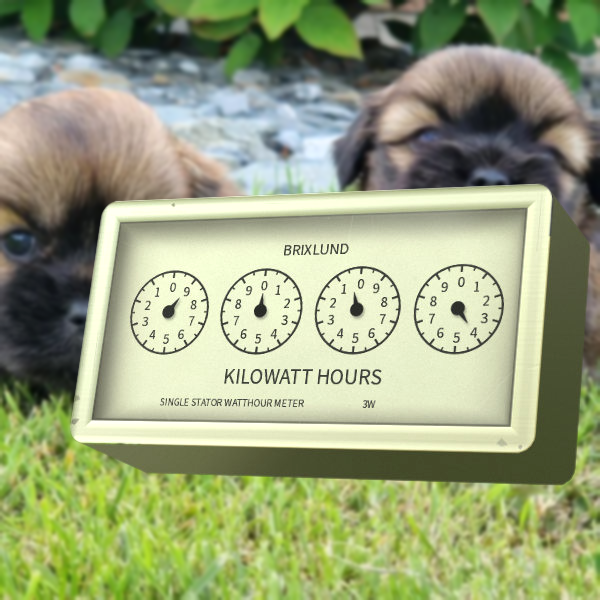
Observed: 9004 kWh
